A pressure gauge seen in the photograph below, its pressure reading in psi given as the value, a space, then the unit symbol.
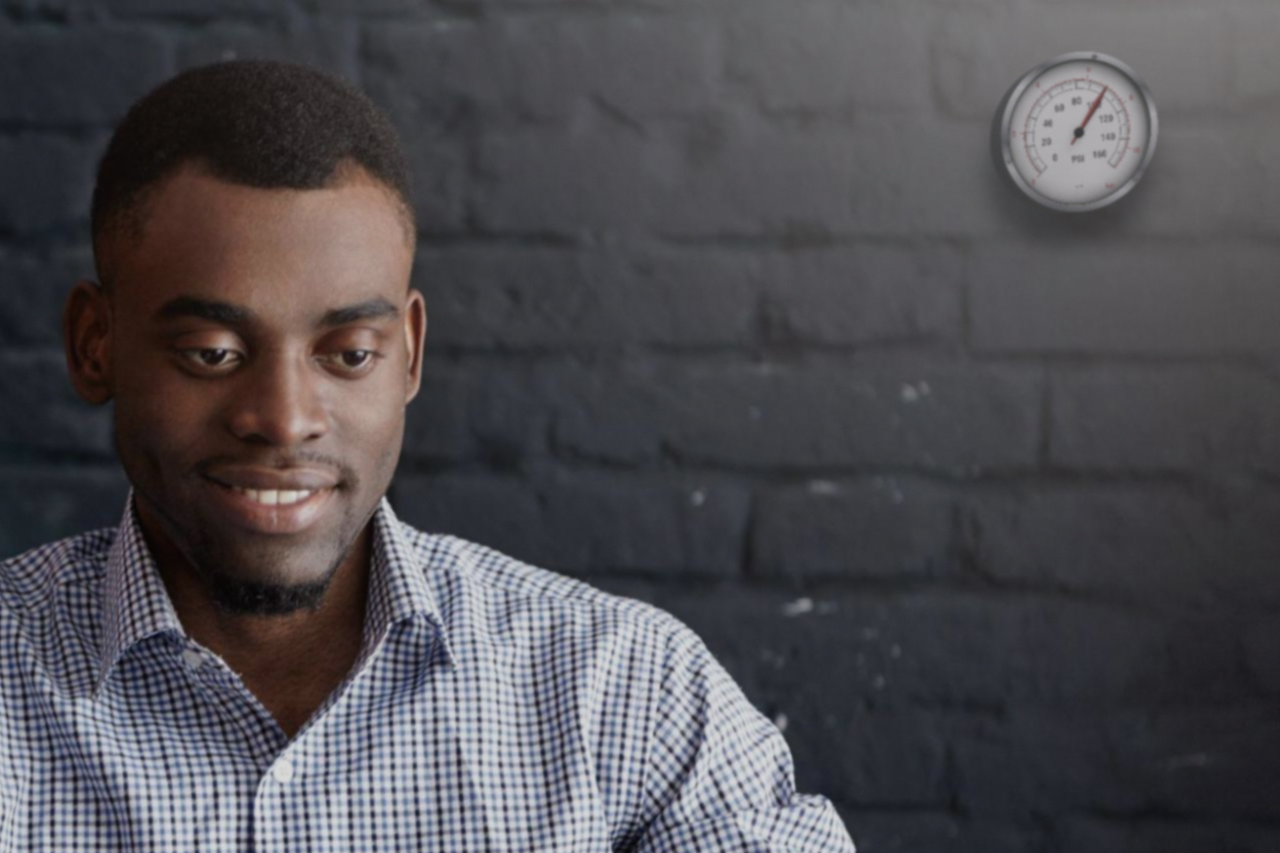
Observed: 100 psi
